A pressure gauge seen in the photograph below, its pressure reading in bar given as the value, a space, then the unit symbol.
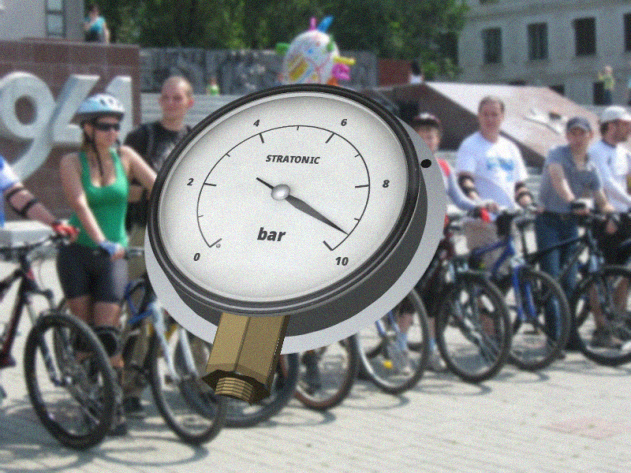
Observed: 9.5 bar
